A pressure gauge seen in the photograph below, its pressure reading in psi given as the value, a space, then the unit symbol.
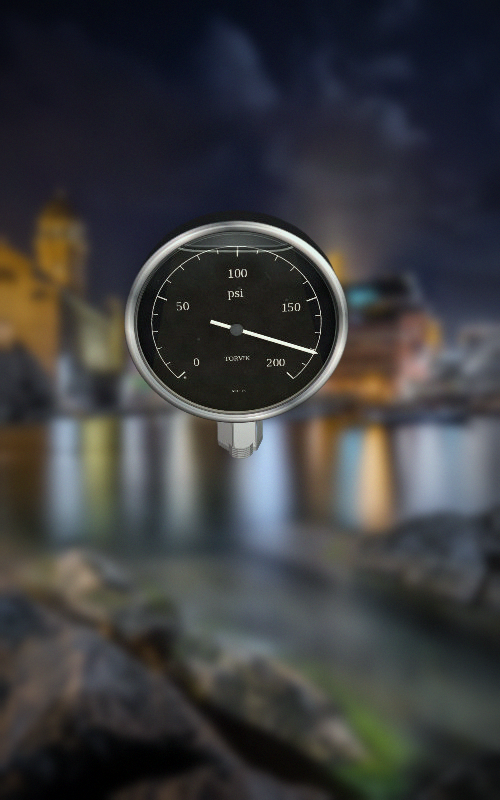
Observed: 180 psi
